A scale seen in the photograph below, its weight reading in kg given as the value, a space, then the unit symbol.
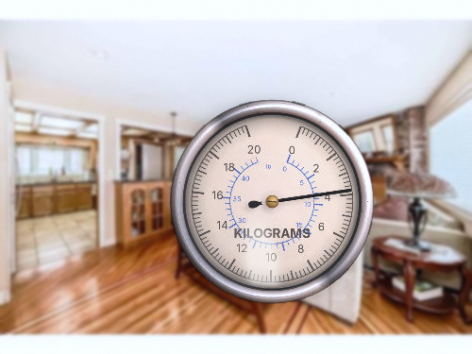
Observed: 3.8 kg
